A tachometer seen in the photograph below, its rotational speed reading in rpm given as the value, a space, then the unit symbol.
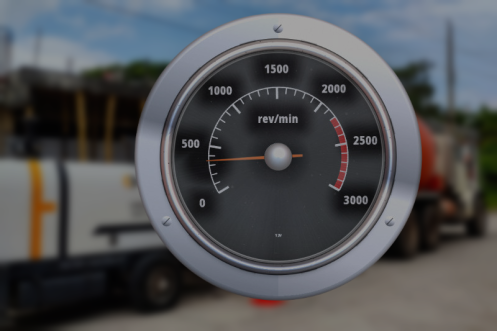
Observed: 350 rpm
